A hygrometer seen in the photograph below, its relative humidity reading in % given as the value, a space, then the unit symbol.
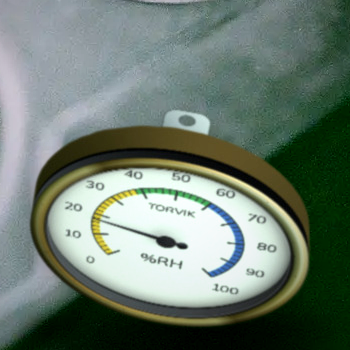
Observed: 20 %
